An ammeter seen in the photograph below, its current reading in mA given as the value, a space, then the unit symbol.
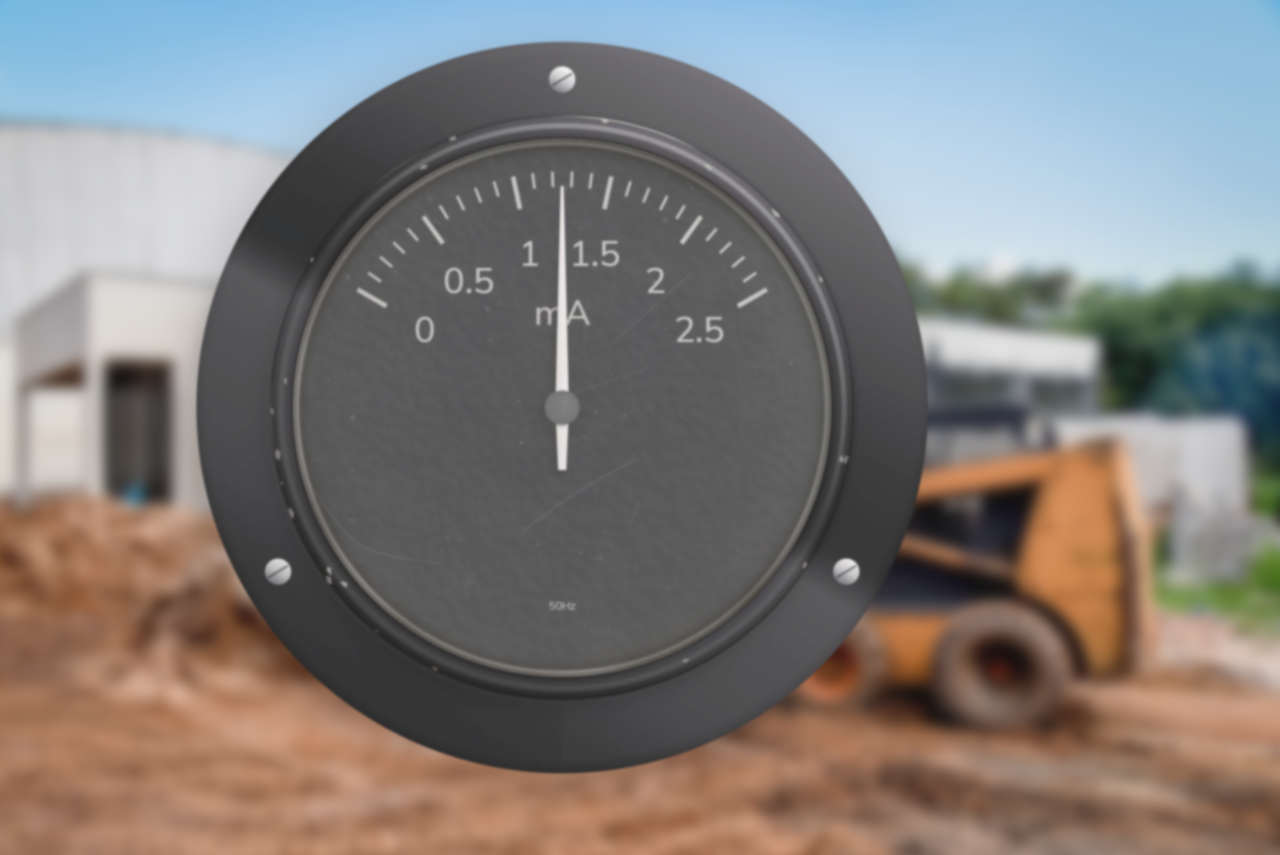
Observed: 1.25 mA
